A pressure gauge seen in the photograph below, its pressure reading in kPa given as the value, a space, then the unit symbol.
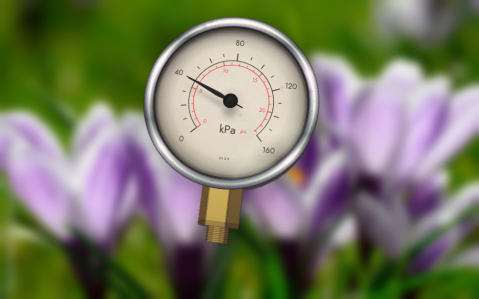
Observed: 40 kPa
